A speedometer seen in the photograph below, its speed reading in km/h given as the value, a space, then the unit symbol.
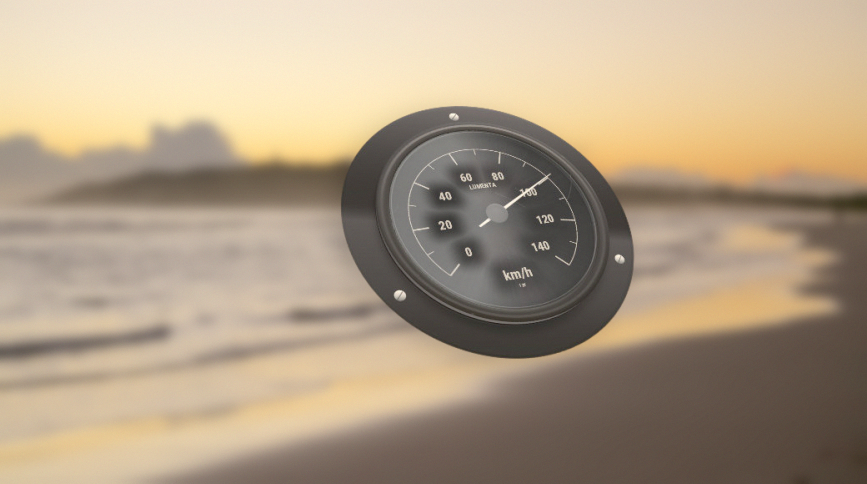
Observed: 100 km/h
